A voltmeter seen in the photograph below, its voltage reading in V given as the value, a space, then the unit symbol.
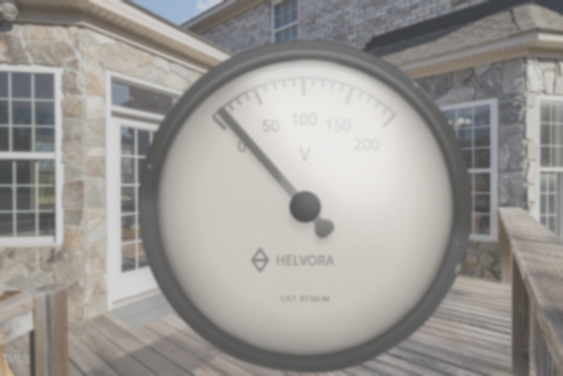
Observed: 10 V
